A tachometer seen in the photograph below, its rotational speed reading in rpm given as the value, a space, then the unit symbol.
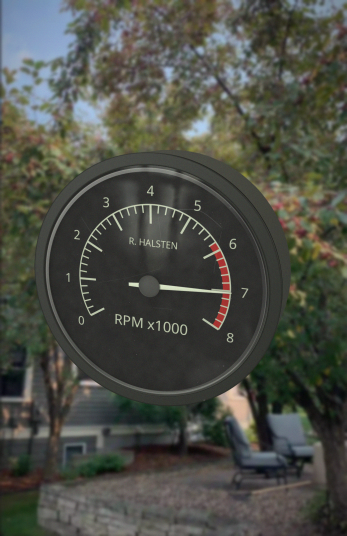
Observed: 7000 rpm
